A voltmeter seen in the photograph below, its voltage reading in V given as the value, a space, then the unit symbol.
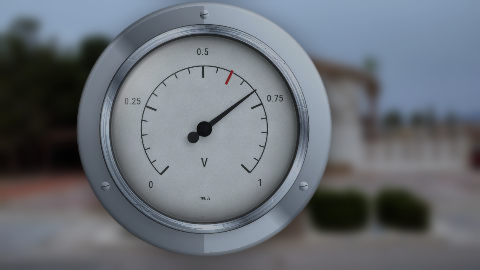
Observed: 0.7 V
